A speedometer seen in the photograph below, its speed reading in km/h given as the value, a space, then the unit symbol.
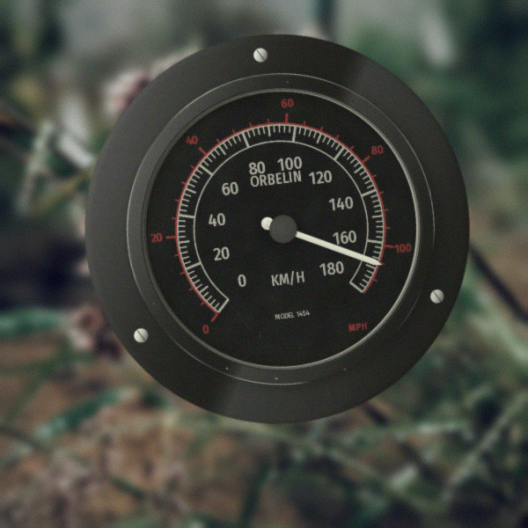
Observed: 168 km/h
